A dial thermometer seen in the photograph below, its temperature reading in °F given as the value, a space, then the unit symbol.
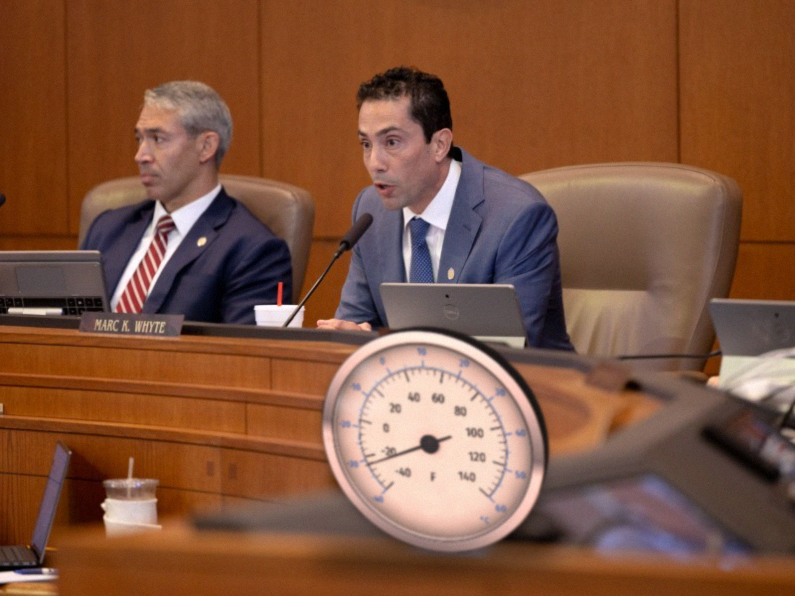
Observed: -24 °F
